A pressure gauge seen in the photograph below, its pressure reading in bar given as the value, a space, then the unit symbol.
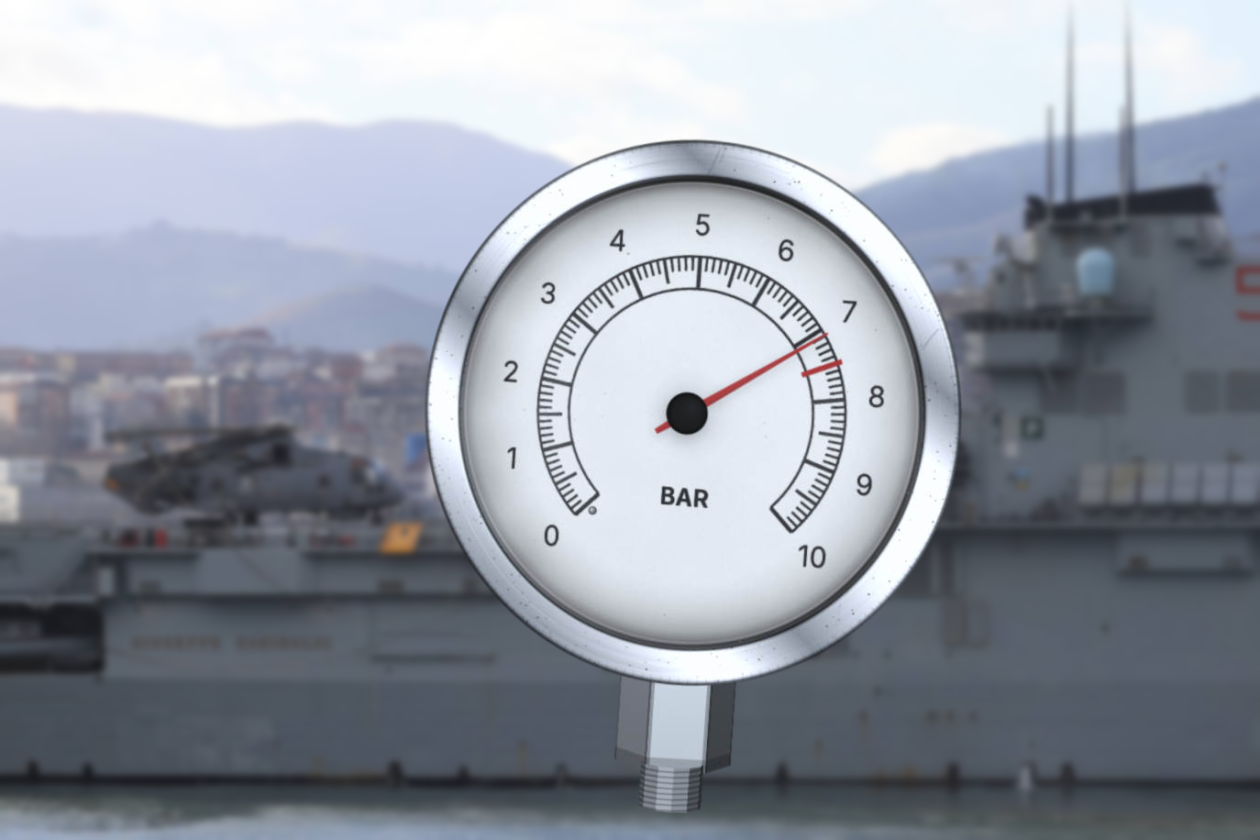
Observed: 7.1 bar
